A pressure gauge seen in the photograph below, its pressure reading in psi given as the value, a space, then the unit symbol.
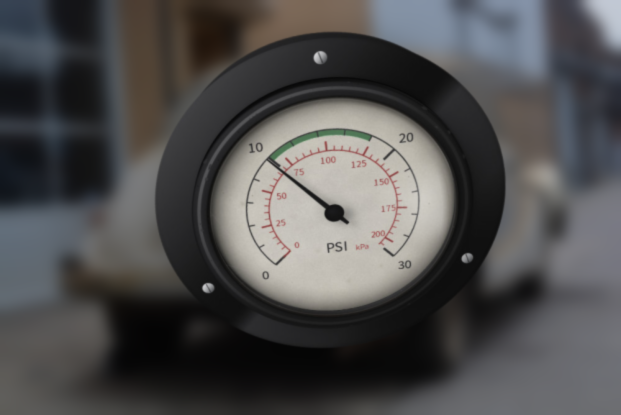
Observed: 10 psi
